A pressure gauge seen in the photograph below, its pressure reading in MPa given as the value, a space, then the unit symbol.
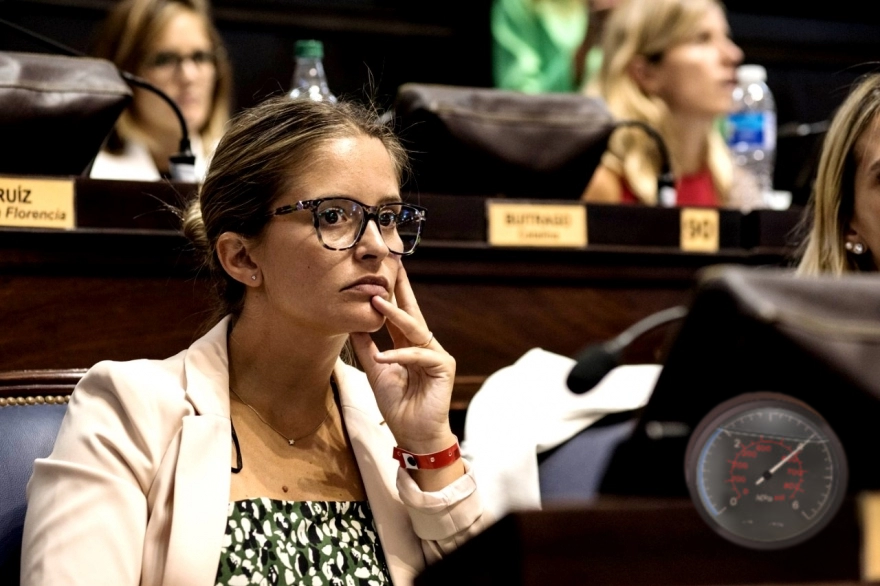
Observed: 4 MPa
